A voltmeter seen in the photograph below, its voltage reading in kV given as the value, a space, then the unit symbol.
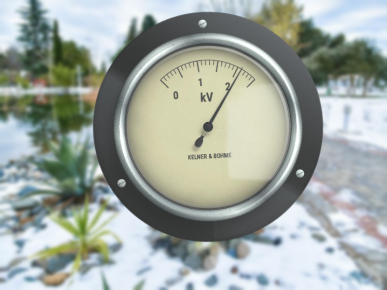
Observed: 2.1 kV
